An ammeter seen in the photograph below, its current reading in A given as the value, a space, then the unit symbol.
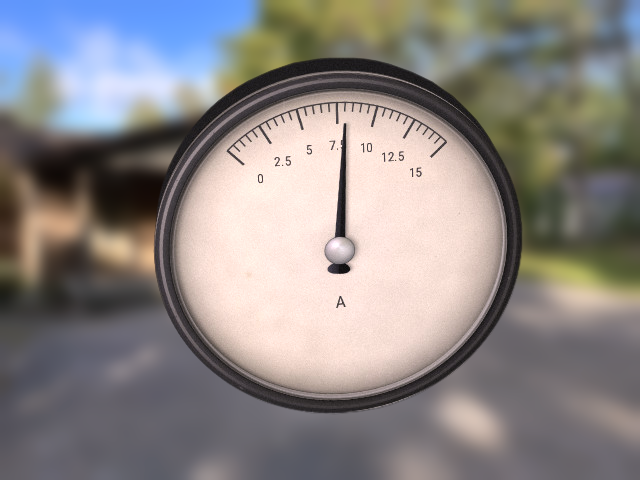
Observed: 8 A
